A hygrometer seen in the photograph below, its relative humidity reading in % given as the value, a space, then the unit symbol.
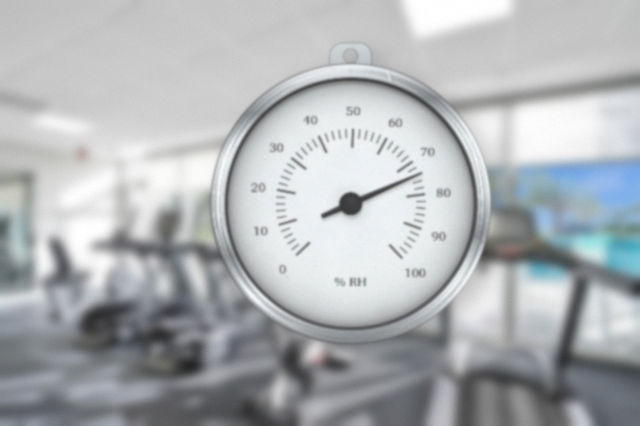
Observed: 74 %
